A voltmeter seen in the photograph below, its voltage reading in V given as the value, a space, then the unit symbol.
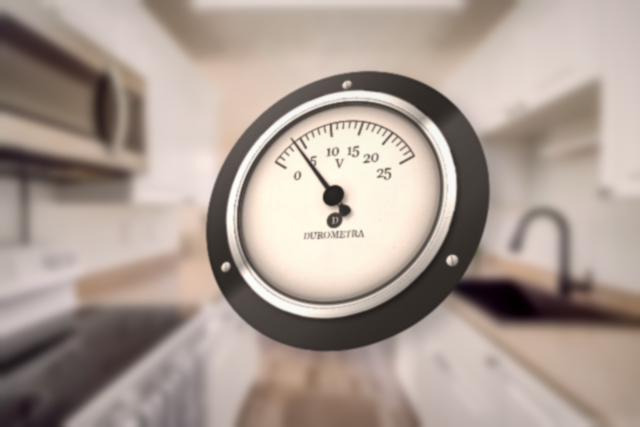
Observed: 4 V
